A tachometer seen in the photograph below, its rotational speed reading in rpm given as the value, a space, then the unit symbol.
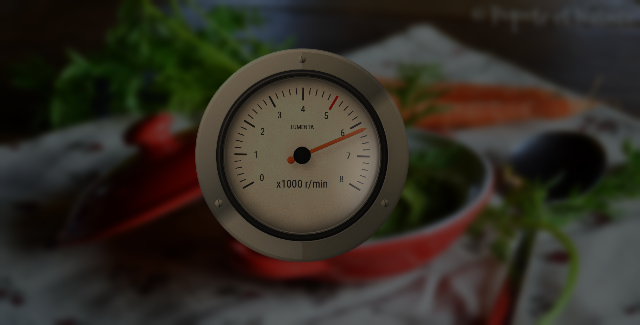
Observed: 6200 rpm
